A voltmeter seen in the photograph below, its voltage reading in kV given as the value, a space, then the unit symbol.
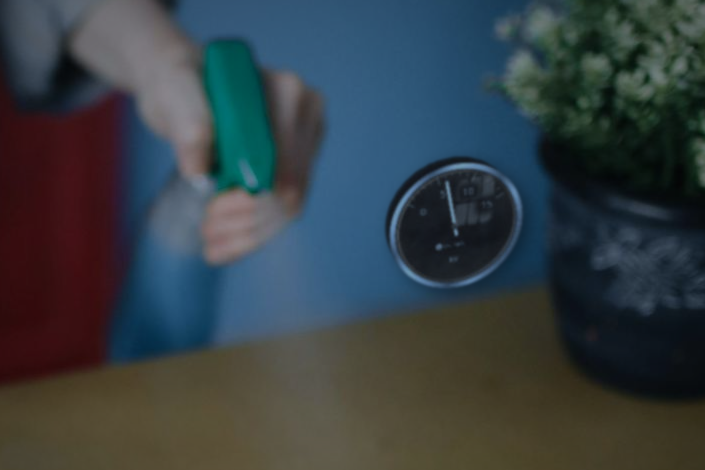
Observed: 6 kV
